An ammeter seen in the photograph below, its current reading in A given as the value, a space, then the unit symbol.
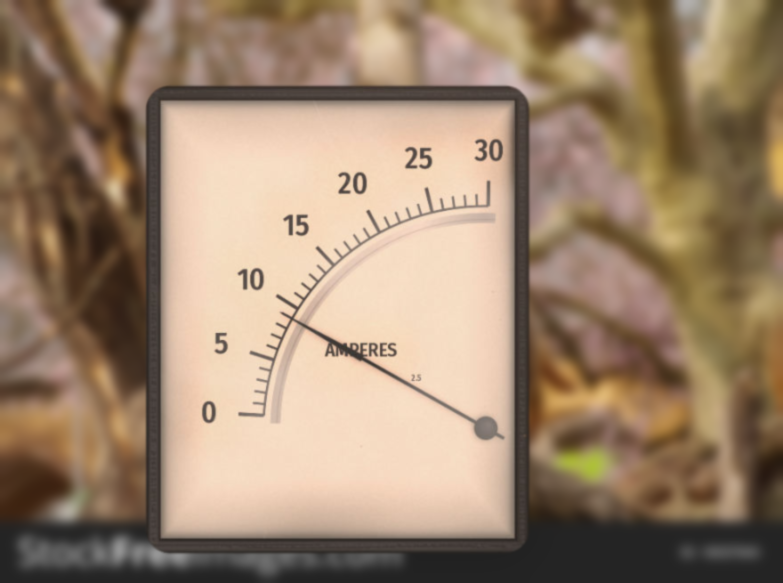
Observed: 9 A
